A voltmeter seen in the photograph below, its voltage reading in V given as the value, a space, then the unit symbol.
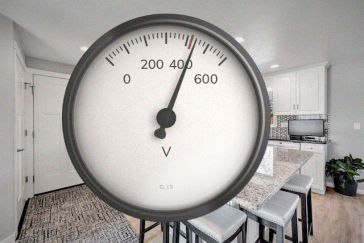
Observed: 440 V
